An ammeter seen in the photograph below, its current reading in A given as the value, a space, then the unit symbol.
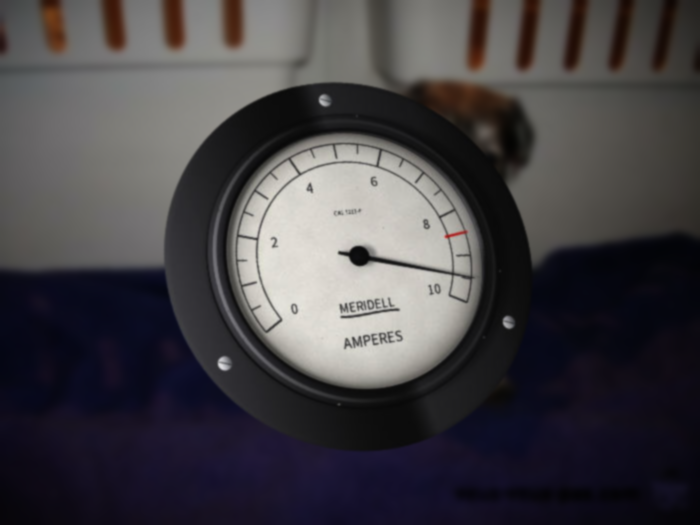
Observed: 9.5 A
